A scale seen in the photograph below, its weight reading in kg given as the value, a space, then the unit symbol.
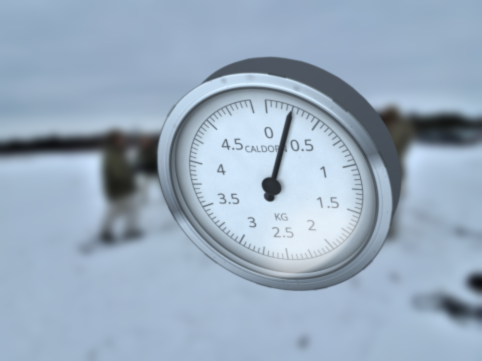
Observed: 0.25 kg
